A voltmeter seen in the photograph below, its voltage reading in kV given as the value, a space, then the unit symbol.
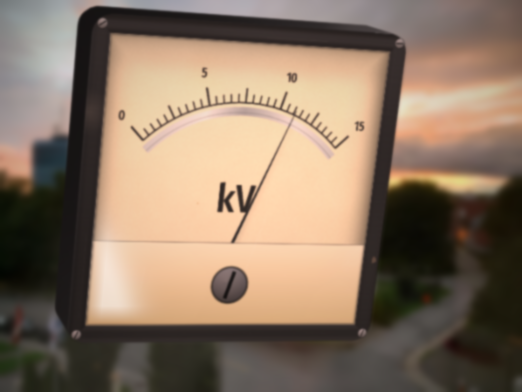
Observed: 11 kV
